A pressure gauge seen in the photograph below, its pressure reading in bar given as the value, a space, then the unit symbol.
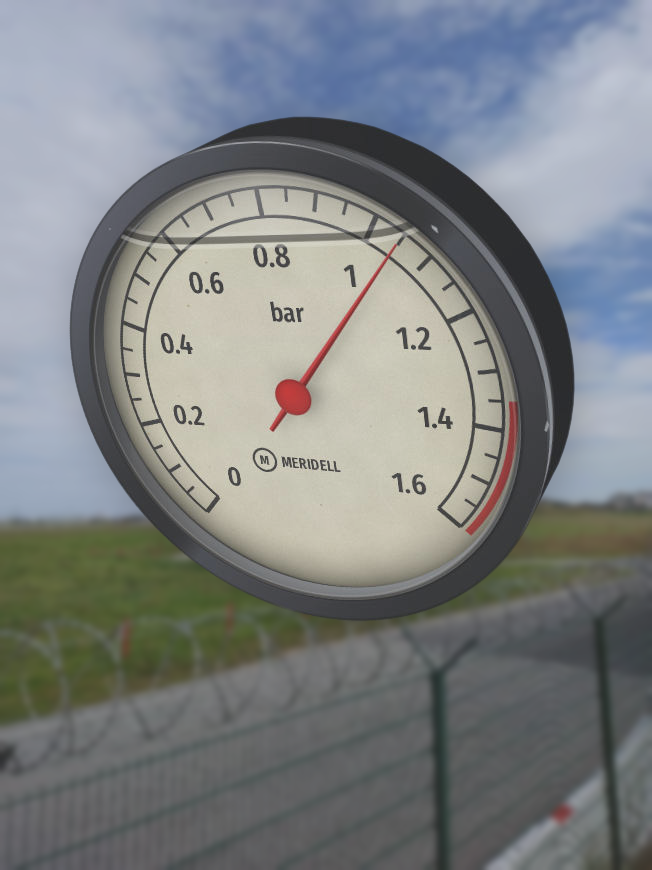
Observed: 1.05 bar
